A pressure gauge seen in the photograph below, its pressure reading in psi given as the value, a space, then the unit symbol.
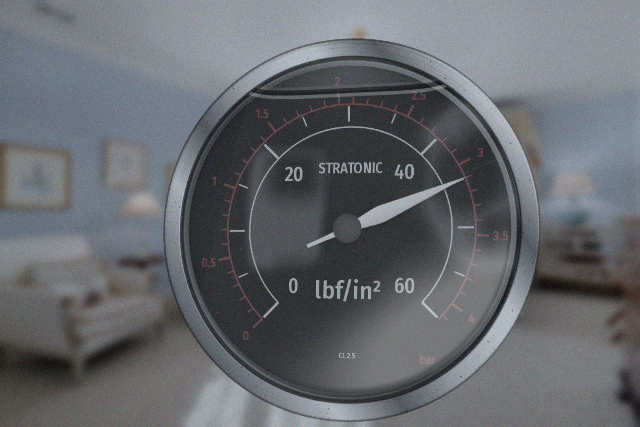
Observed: 45 psi
